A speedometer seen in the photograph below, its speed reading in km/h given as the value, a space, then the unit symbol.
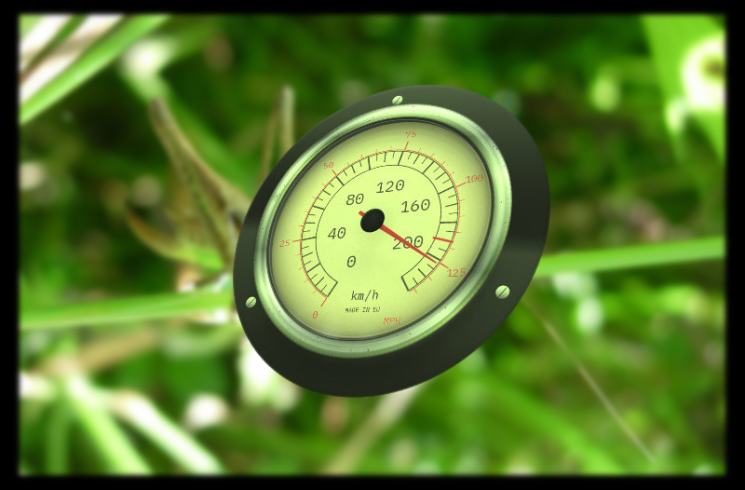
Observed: 202.5 km/h
